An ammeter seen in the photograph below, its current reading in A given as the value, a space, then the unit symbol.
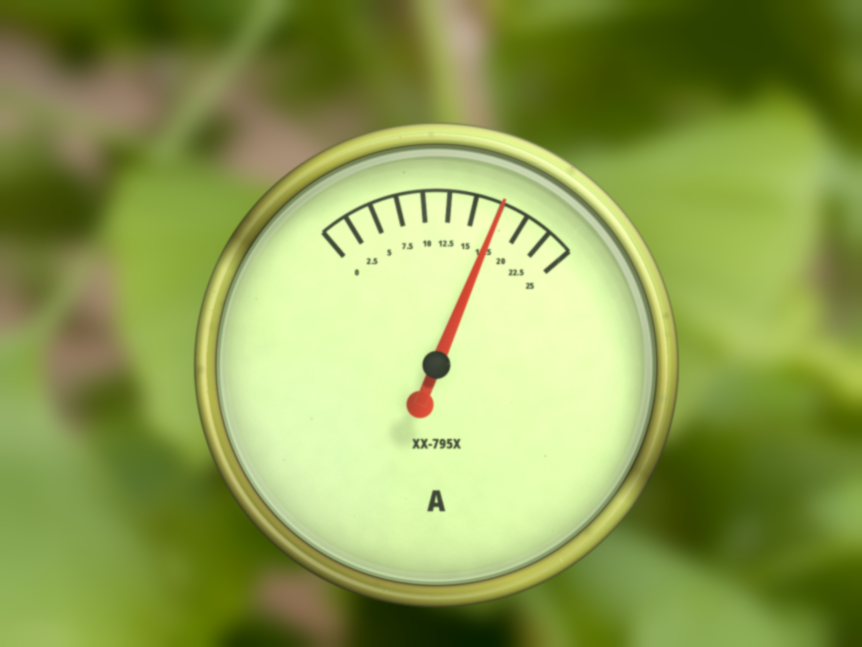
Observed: 17.5 A
